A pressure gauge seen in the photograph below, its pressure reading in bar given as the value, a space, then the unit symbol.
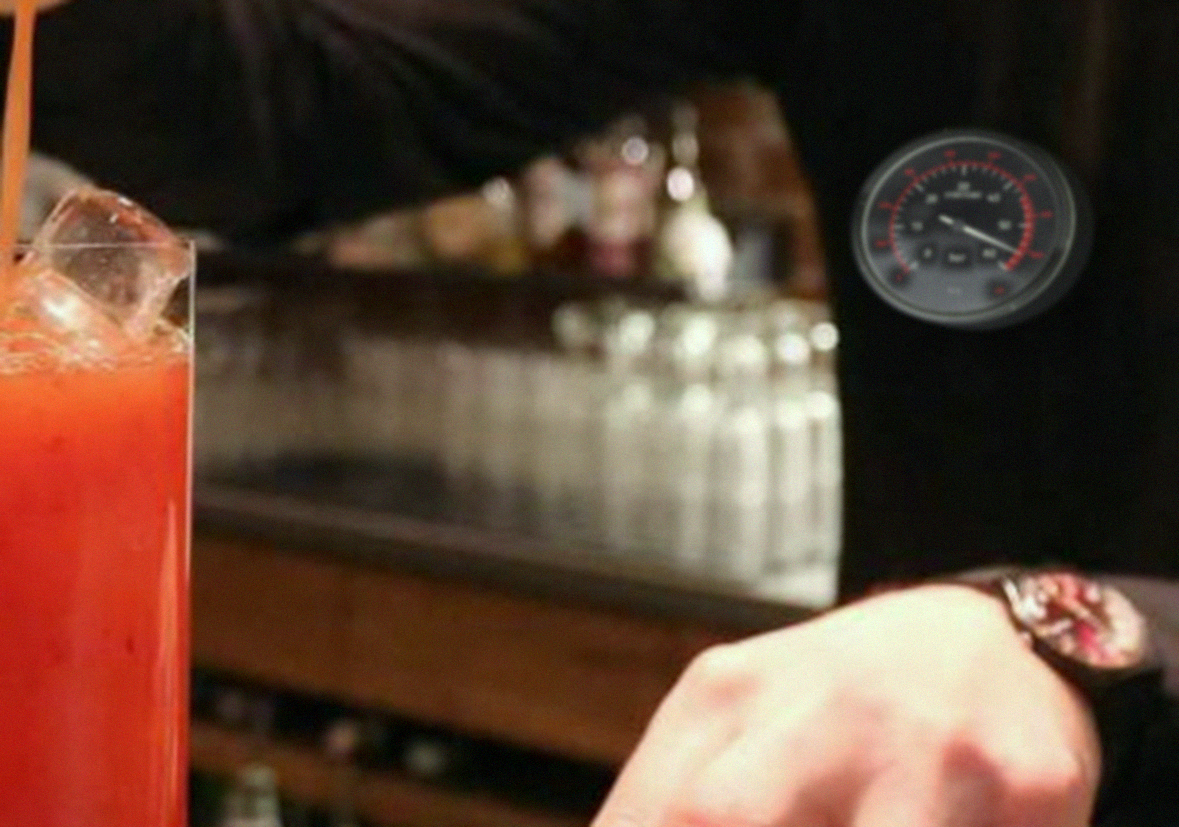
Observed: 56 bar
